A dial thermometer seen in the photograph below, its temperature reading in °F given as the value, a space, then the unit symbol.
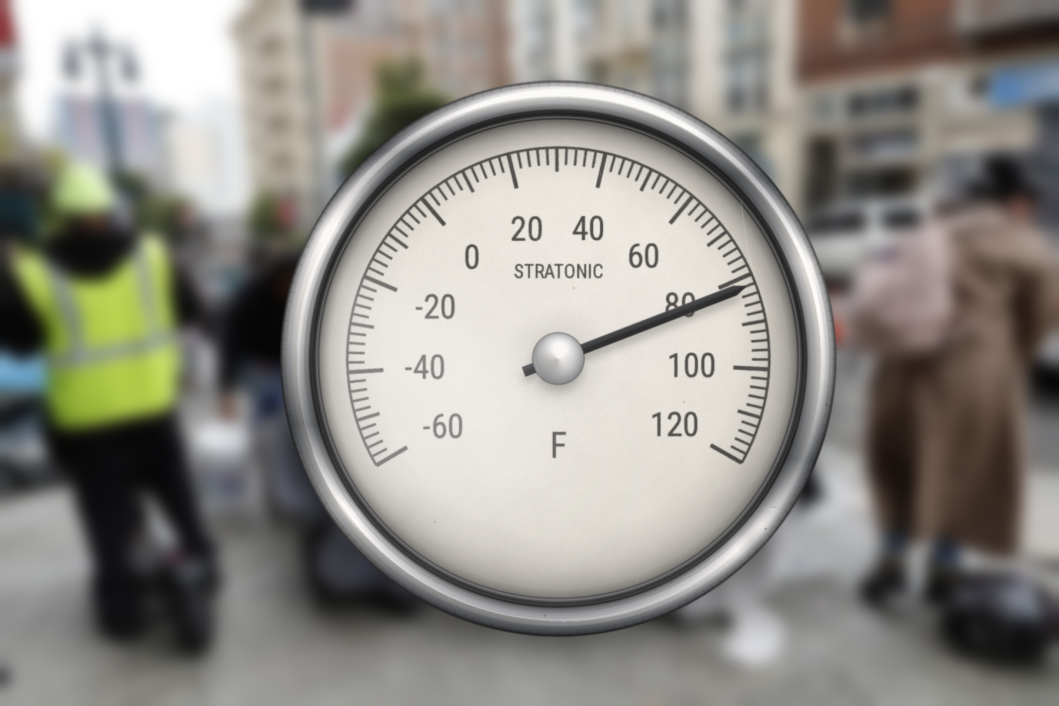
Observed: 82 °F
